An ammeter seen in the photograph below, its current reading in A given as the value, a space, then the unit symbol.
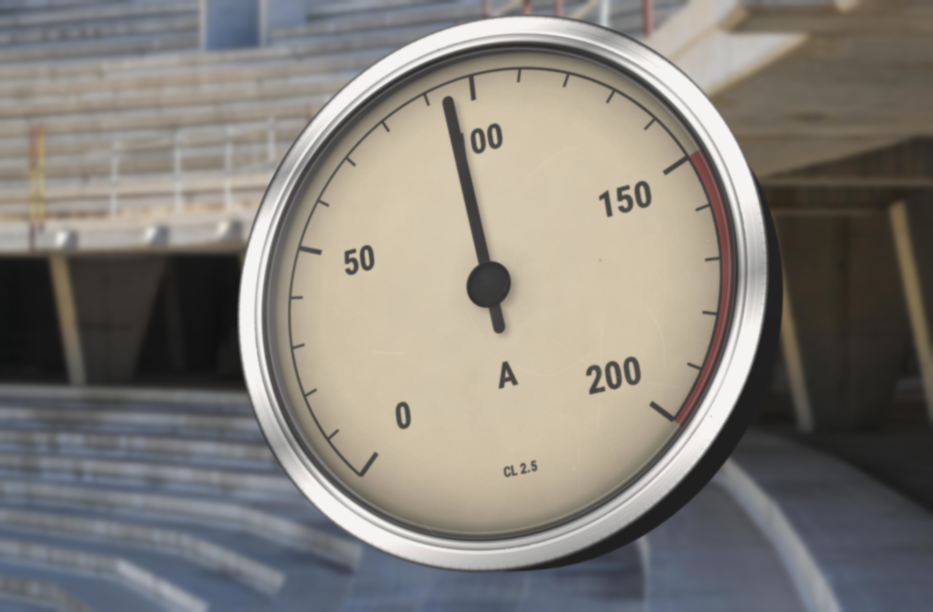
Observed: 95 A
